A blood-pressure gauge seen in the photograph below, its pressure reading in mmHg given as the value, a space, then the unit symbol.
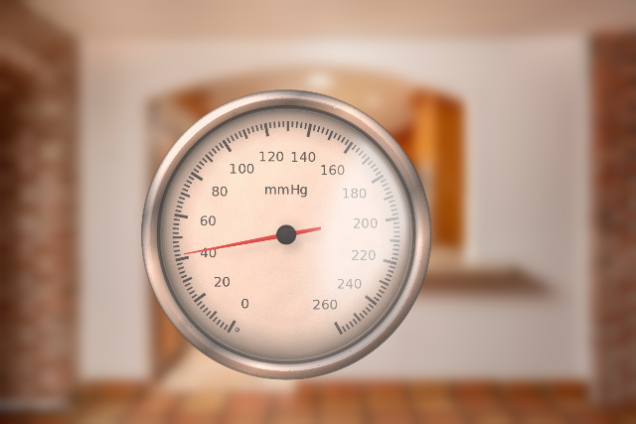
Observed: 42 mmHg
